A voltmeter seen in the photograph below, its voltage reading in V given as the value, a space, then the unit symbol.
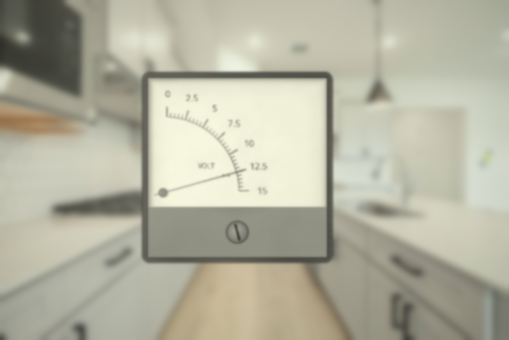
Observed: 12.5 V
